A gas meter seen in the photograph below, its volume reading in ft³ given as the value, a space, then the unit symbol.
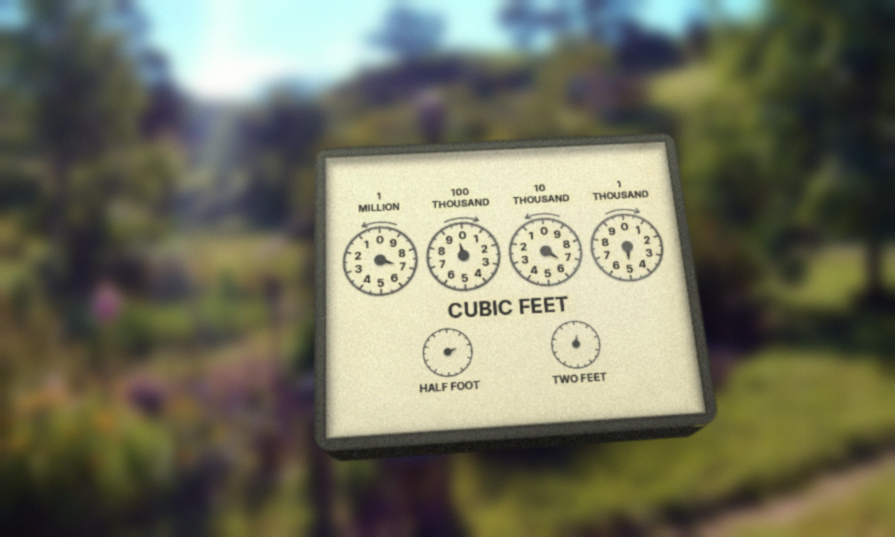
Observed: 696500 ft³
